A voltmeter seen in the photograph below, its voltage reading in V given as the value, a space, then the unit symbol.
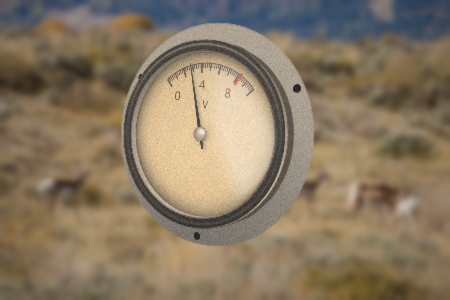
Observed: 3 V
